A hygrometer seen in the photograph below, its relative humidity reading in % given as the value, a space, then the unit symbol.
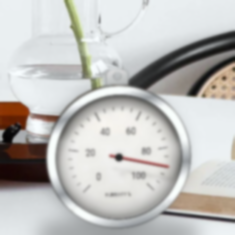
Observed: 88 %
